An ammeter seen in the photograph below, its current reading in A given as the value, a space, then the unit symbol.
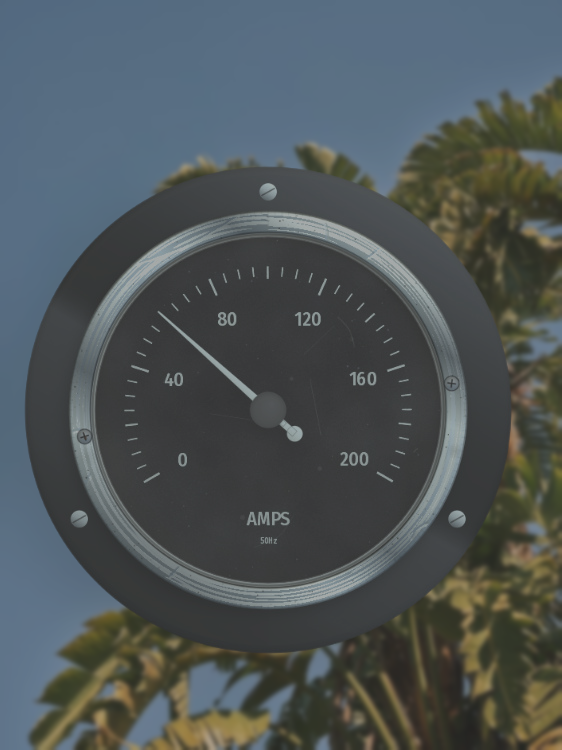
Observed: 60 A
